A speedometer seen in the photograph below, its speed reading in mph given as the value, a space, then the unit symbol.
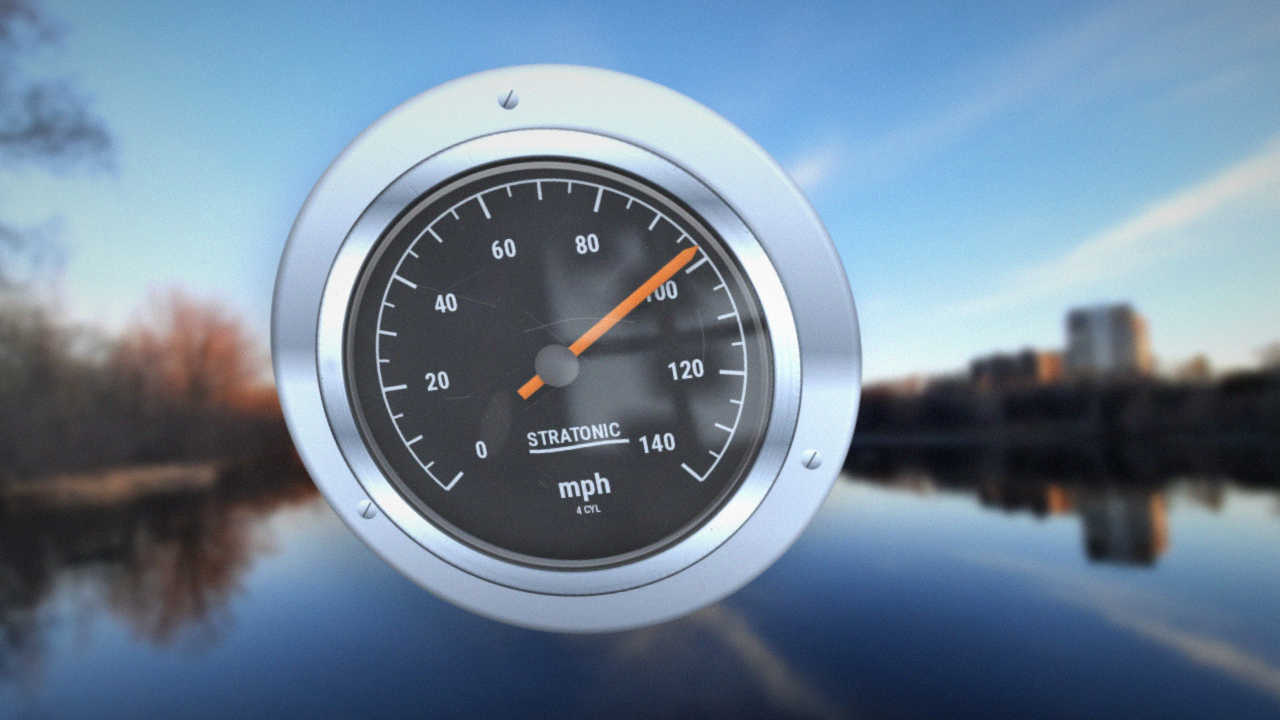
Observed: 97.5 mph
